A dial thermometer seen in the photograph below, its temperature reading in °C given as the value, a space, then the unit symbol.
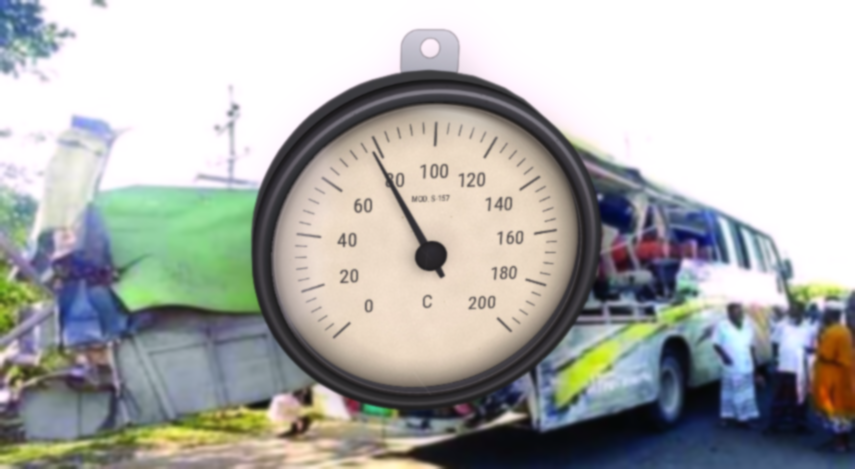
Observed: 78 °C
